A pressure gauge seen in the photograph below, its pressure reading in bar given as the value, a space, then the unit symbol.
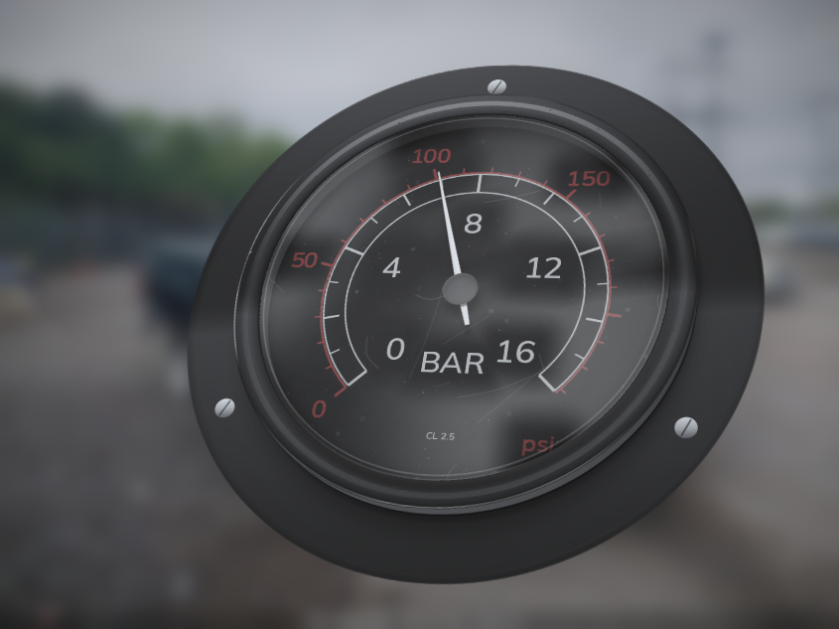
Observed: 7 bar
